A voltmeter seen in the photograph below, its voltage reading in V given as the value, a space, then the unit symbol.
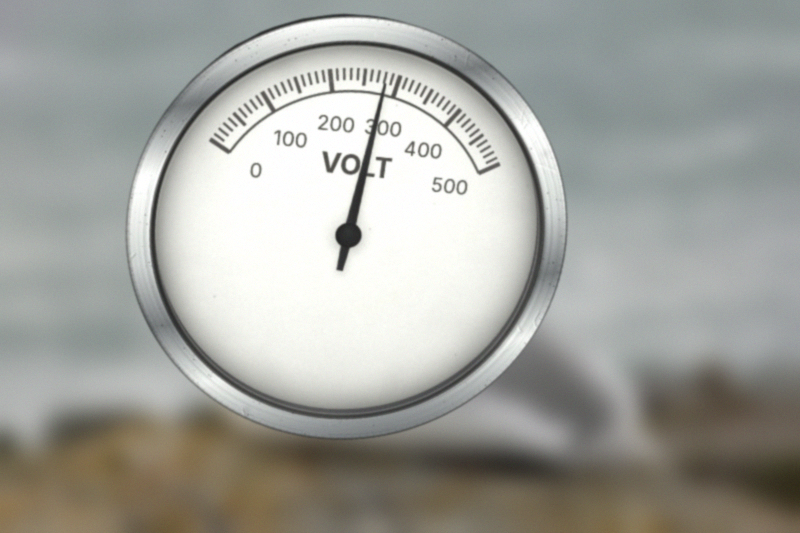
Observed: 280 V
